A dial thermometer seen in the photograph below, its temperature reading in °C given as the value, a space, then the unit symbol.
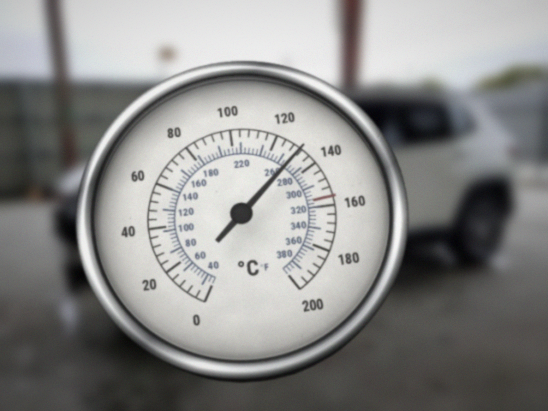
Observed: 132 °C
